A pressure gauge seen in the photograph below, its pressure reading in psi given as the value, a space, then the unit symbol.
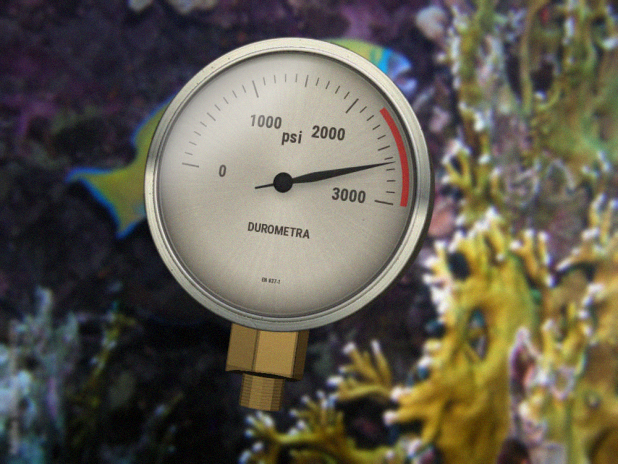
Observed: 2650 psi
